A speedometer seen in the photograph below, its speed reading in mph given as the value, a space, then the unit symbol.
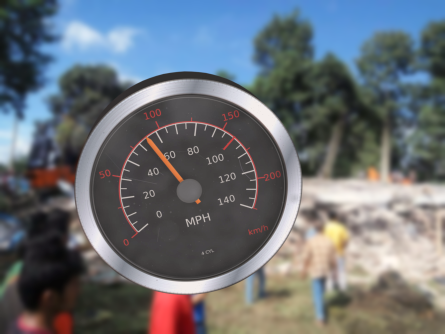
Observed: 55 mph
